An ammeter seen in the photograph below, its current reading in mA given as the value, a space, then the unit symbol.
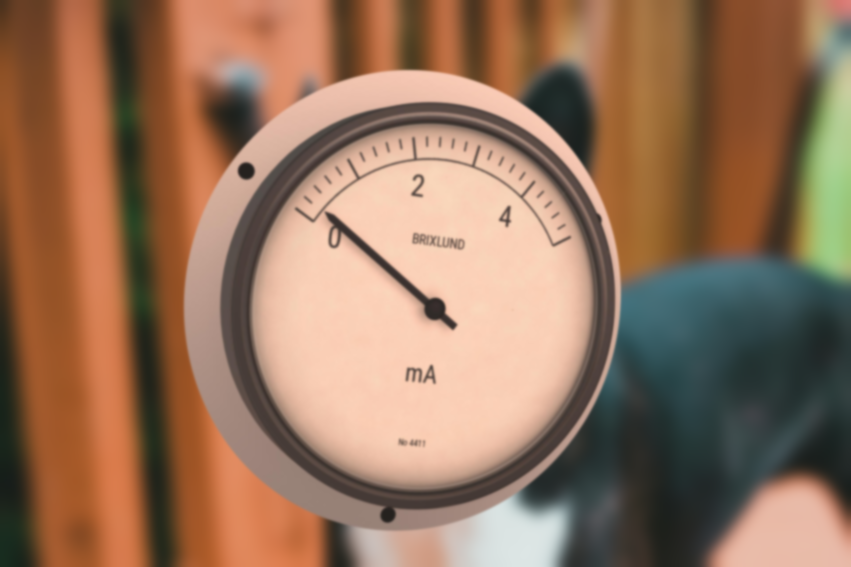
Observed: 0.2 mA
